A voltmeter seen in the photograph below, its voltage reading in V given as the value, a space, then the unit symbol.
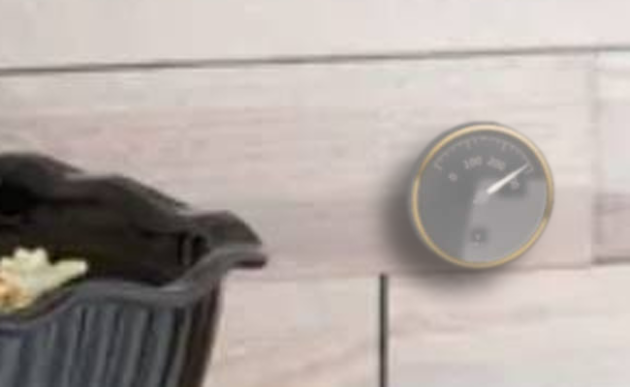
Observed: 280 V
